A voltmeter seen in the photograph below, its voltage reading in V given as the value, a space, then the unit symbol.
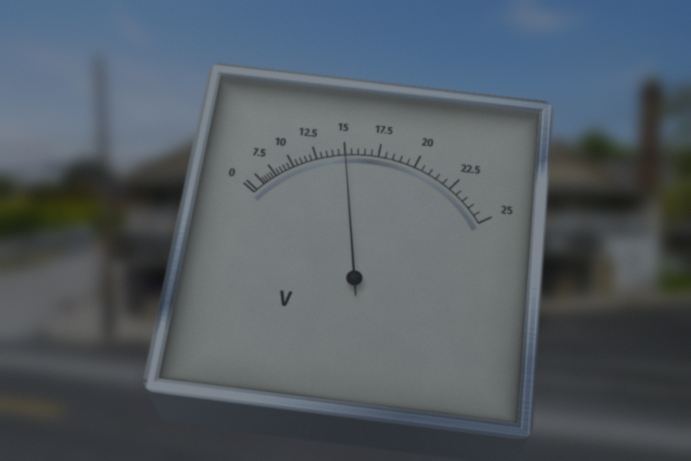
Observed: 15 V
